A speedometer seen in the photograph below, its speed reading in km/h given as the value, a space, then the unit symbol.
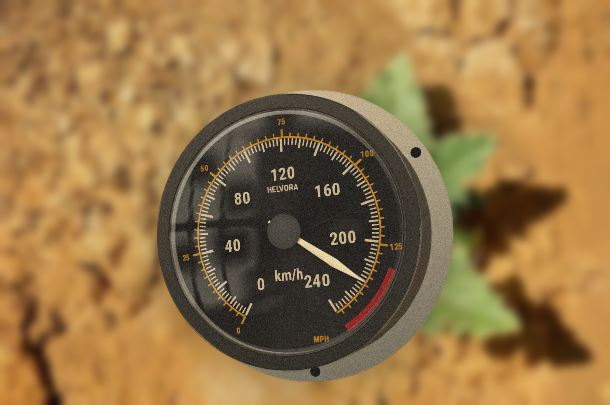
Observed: 220 km/h
